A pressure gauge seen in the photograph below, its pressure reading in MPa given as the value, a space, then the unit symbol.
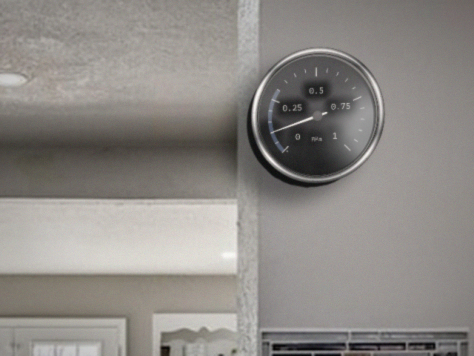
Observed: 0.1 MPa
